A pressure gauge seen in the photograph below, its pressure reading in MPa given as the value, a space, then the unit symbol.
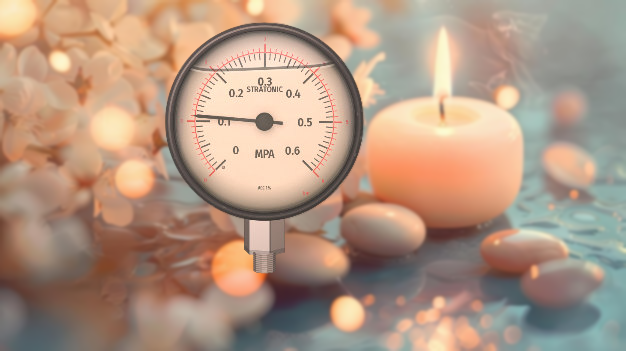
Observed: 0.11 MPa
